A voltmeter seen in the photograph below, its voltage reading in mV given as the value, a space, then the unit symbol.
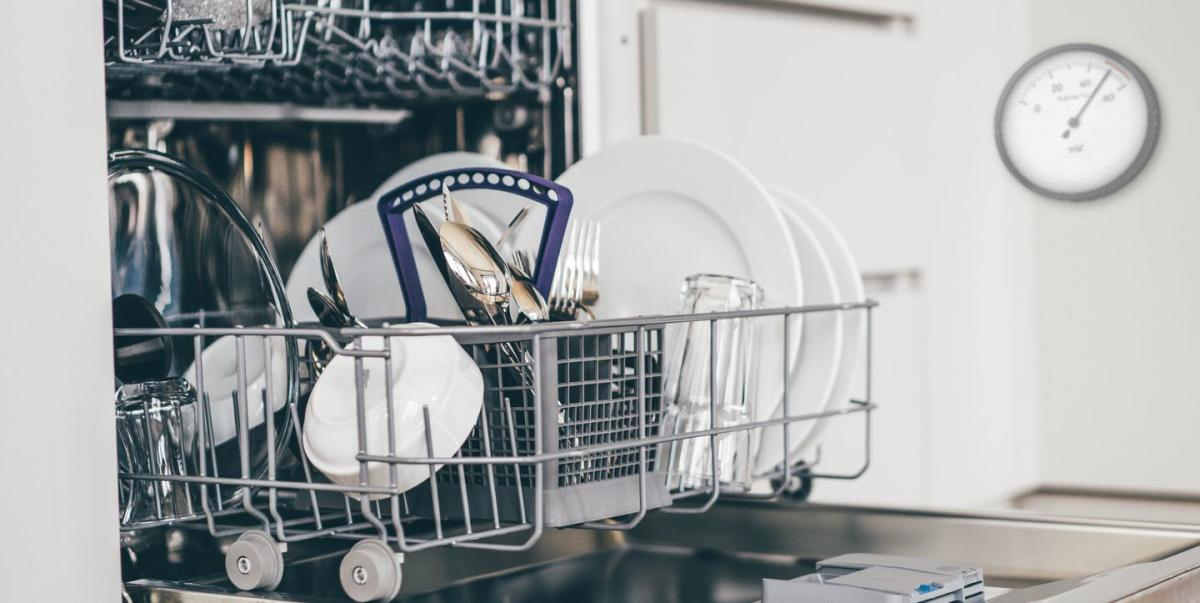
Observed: 50 mV
